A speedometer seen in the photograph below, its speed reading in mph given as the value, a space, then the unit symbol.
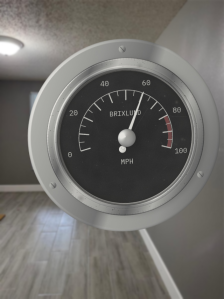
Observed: 60 mph
